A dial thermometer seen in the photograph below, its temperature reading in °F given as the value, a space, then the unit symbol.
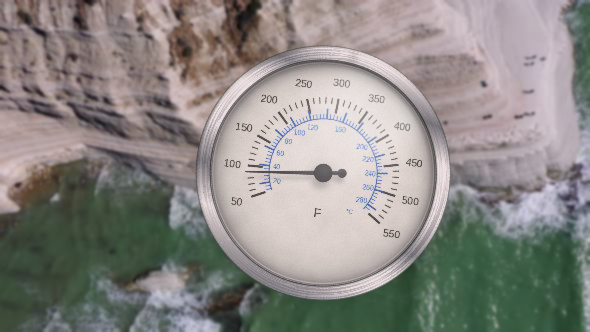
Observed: 90 °F
